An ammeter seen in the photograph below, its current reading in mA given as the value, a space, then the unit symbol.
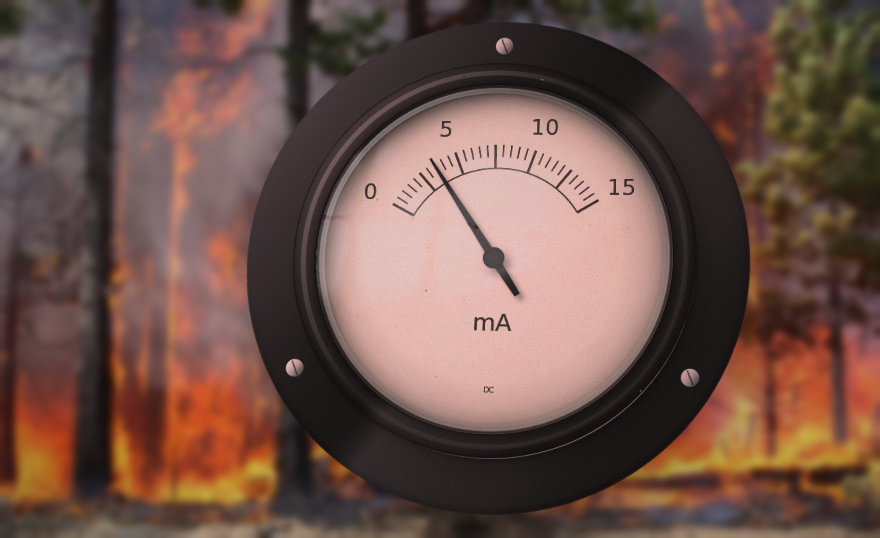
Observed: 3.5 mA
